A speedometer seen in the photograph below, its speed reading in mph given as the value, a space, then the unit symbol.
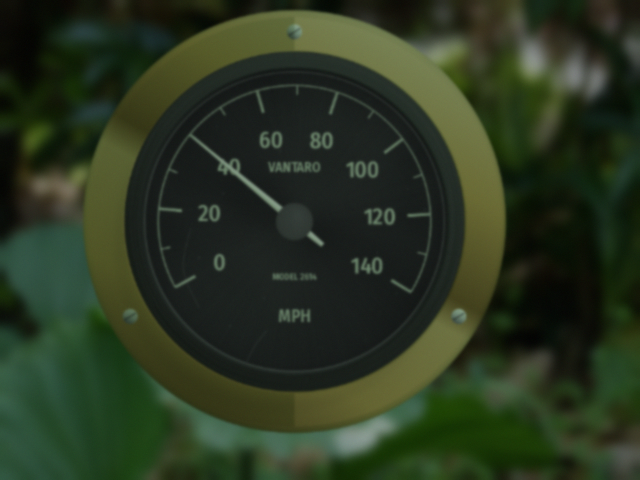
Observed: 40 mph
